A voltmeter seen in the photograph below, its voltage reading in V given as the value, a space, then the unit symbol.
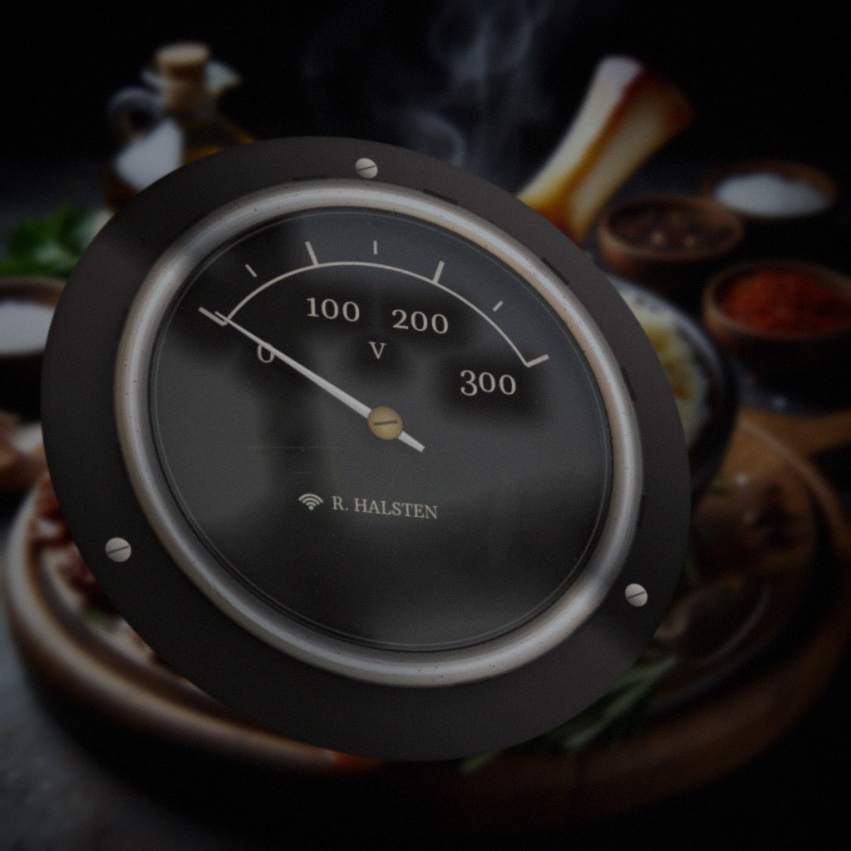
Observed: 0 V
